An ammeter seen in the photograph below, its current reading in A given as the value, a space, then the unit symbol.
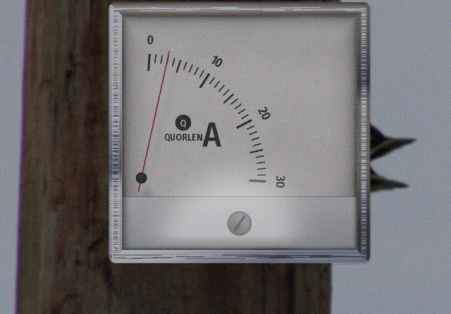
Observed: 3 A
